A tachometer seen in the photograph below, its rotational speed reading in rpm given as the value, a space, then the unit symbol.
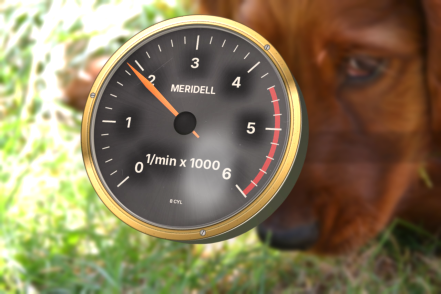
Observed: 1900 rpm
